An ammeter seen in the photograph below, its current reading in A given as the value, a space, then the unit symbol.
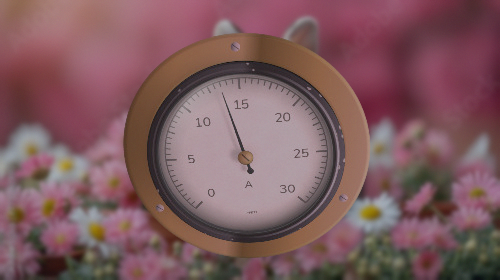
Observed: 13.5 A
